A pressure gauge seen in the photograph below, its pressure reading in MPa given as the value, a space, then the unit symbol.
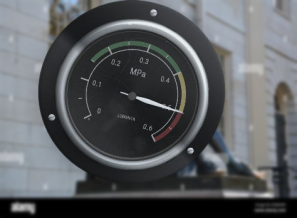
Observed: 0.5 MPa
